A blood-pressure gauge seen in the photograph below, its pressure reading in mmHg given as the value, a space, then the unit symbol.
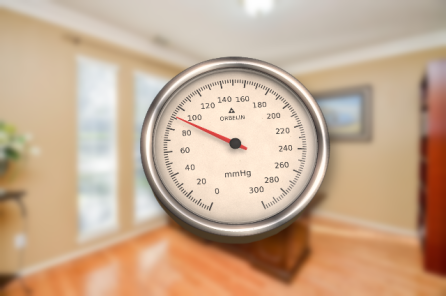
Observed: 90 mmHg
